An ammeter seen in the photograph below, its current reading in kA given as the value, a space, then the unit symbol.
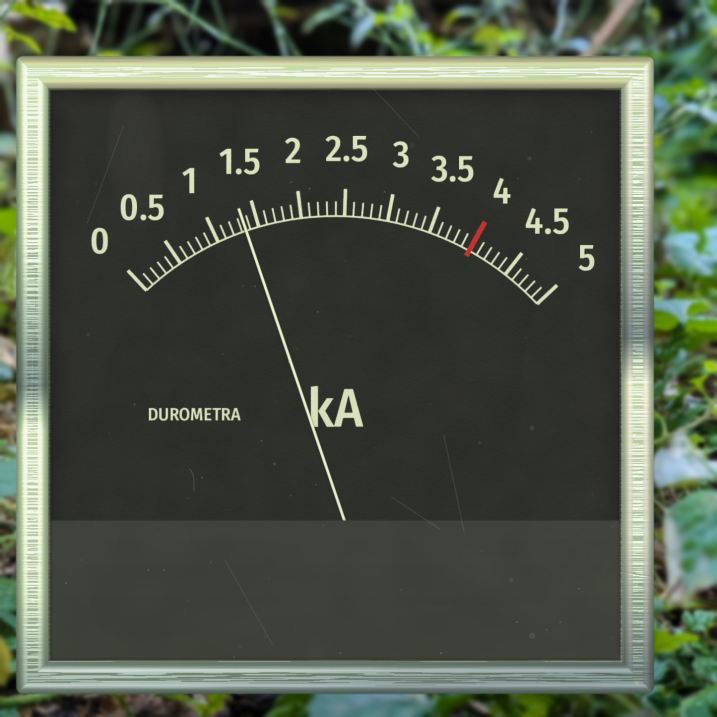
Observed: 1.35 kA
